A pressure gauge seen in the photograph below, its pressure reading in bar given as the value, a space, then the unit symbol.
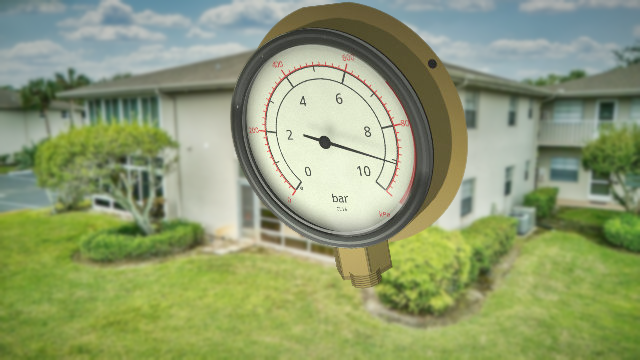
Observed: 9 bar
